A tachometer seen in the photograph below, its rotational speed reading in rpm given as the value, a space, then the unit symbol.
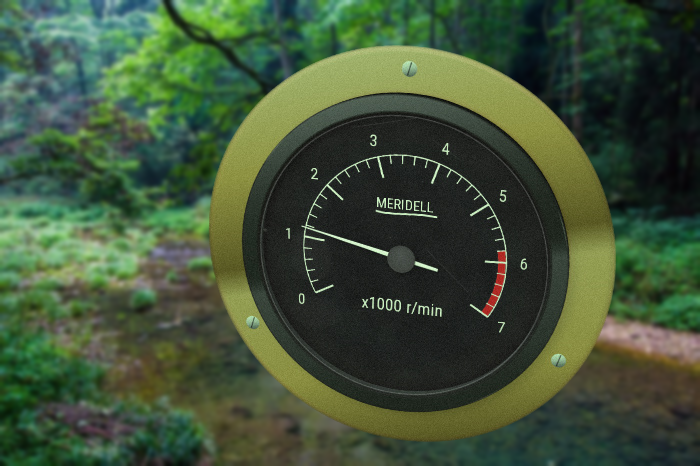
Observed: 1200 rpm
